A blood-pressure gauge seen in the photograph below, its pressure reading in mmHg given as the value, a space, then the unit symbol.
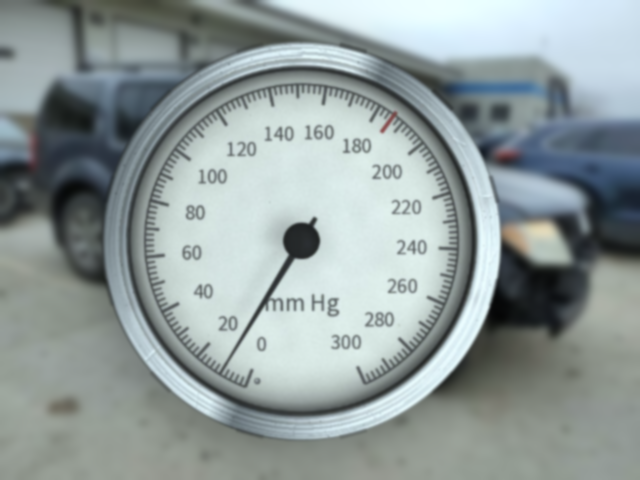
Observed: 10 mmHg
